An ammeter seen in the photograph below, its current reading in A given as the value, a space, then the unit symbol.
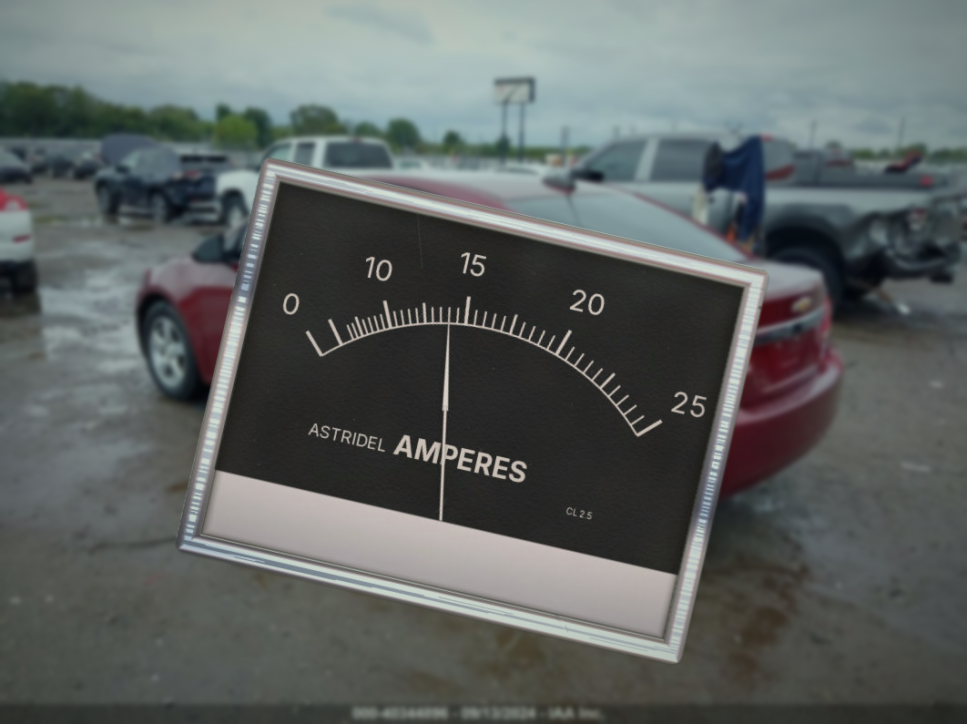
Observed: 14 A
